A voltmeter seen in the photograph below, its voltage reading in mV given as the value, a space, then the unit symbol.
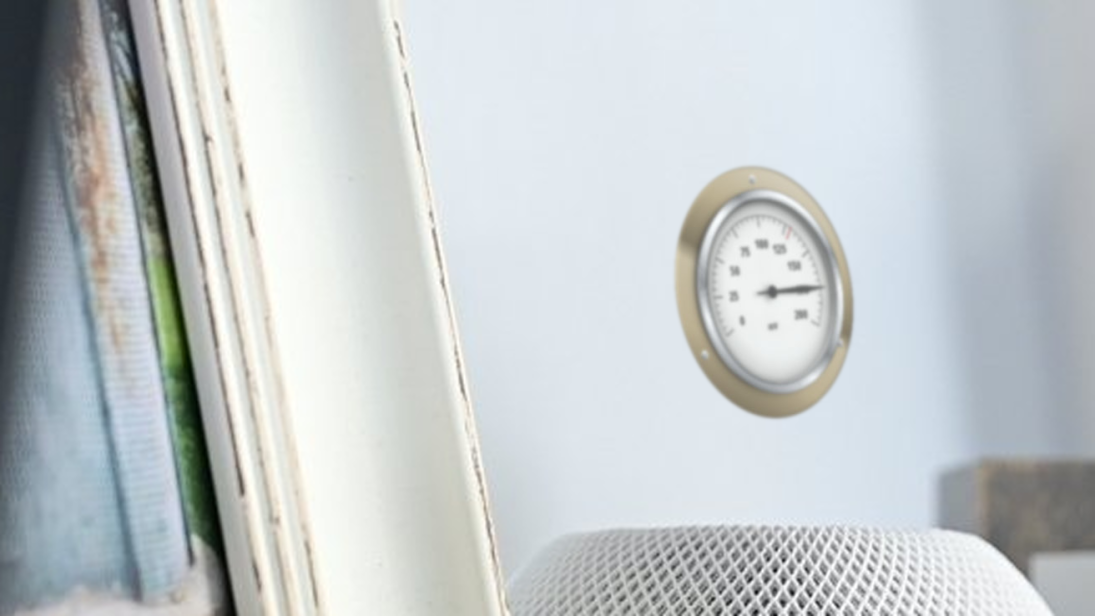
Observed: 175 mV
